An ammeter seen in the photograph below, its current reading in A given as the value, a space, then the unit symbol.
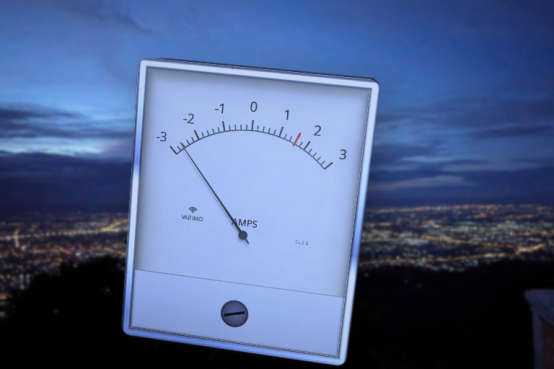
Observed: -2.6 A
